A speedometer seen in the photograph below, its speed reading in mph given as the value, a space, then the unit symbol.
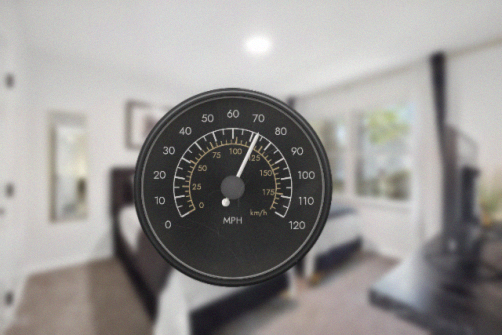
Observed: 72.5 mph
